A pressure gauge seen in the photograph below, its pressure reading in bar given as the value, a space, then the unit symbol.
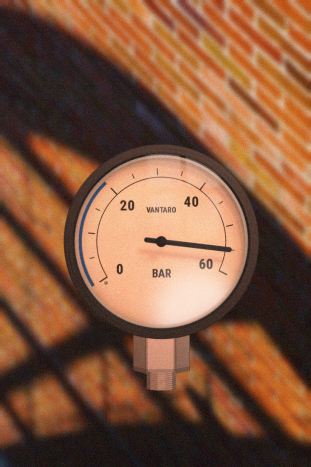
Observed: 55 bar
